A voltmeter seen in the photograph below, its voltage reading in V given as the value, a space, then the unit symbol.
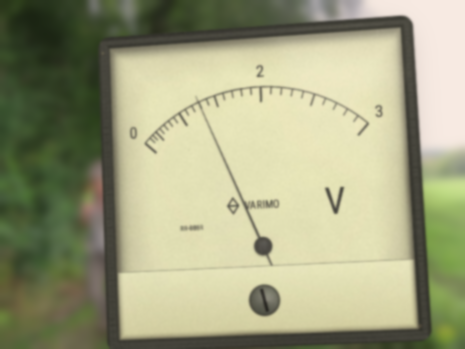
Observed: 1.3 V
